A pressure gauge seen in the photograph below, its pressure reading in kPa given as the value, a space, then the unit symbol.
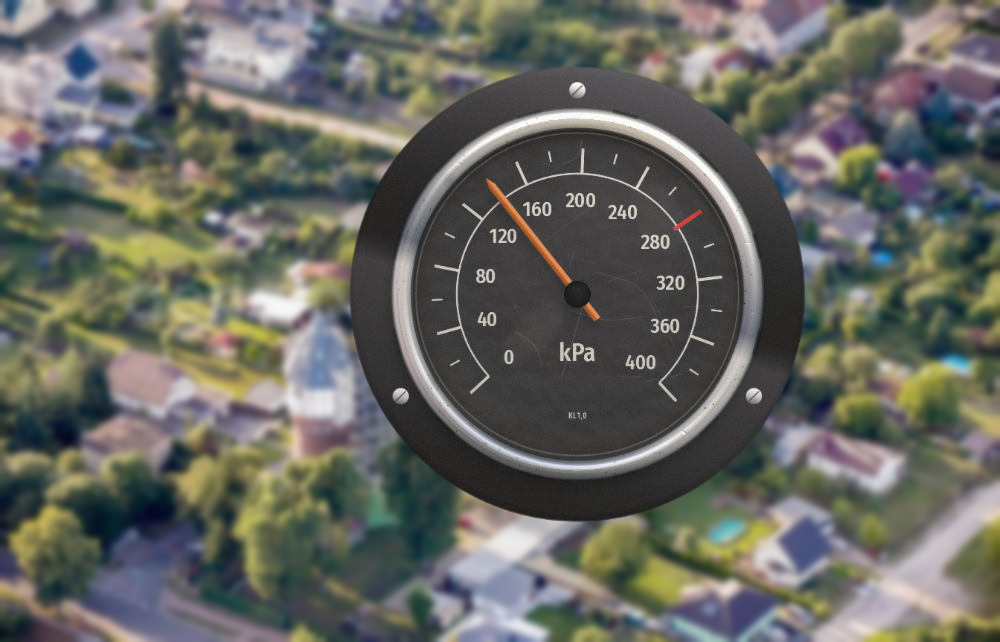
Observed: 140 kPa
